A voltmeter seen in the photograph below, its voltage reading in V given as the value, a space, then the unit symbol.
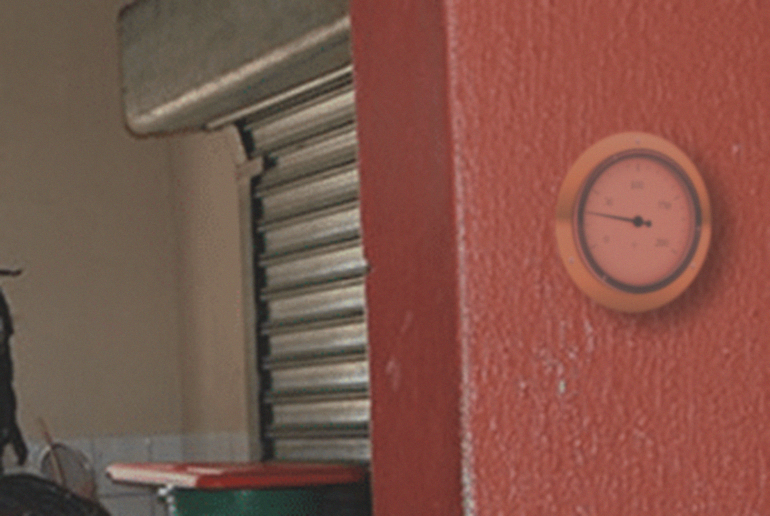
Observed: 30 V
